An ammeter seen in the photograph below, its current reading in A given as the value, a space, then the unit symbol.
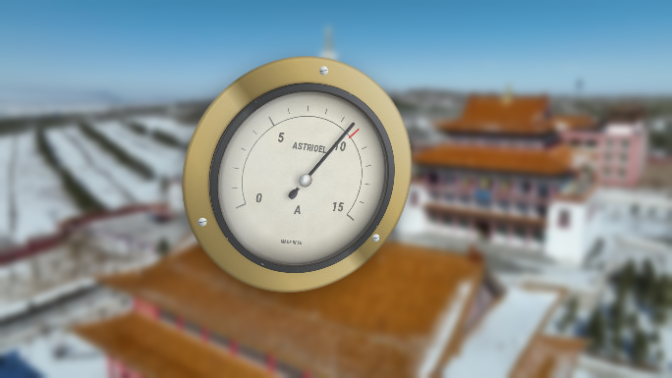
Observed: 9.5 A
